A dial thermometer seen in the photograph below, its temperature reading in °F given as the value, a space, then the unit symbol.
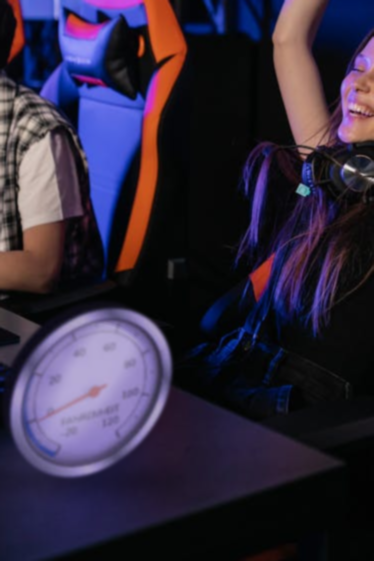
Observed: 0 °F
